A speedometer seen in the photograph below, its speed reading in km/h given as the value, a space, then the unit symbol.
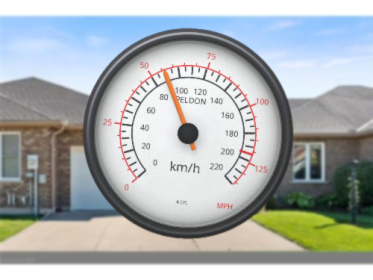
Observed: 90 km/h
